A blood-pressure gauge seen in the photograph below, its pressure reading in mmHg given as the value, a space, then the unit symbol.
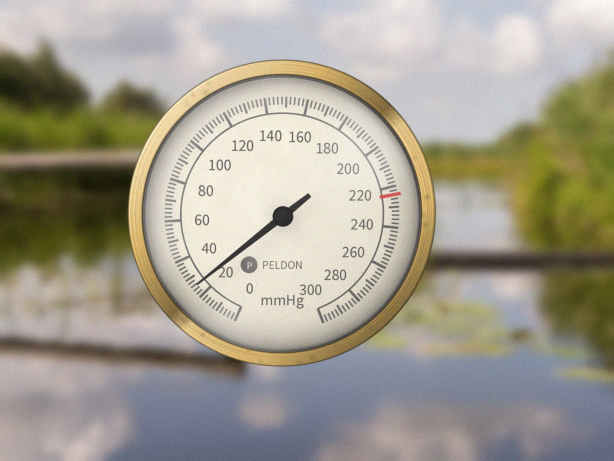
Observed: 26 mmHg
